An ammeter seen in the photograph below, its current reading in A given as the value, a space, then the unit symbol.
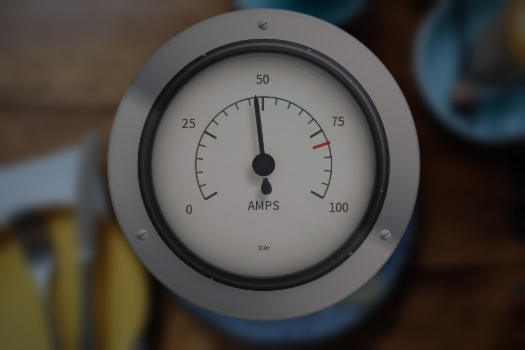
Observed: 47.5 A
